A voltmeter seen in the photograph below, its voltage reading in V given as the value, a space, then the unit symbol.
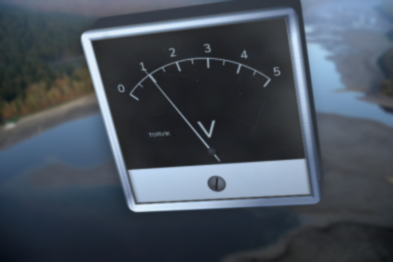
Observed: 1 V
